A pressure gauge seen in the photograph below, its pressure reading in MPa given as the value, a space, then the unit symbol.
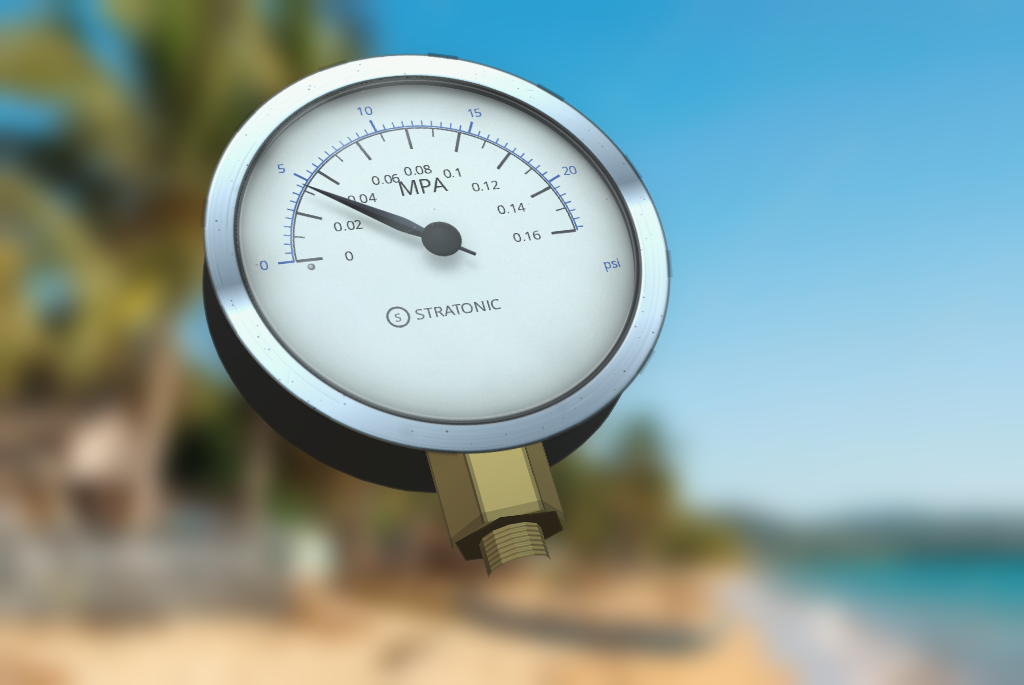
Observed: 0.03 MPa
